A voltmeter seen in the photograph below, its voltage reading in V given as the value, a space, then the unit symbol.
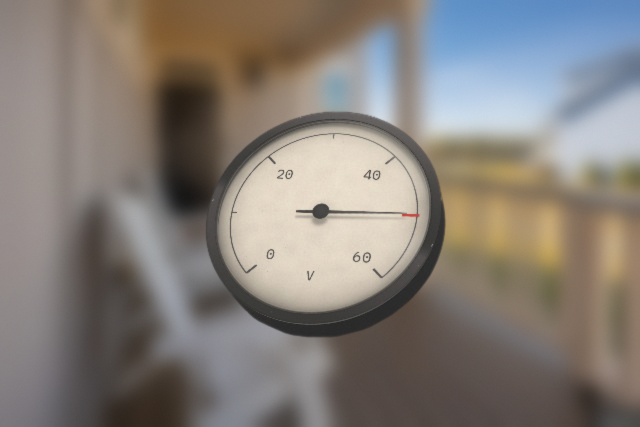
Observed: 50 V
